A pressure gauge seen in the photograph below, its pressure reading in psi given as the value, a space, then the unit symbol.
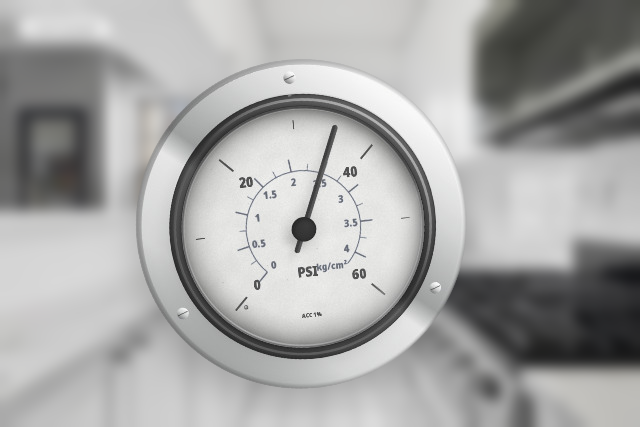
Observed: 35 psi
